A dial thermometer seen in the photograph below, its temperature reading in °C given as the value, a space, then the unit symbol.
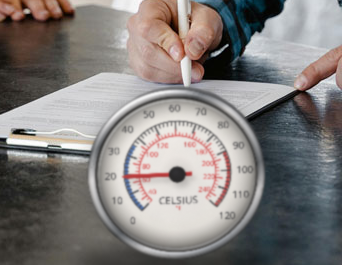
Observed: 20 °C
